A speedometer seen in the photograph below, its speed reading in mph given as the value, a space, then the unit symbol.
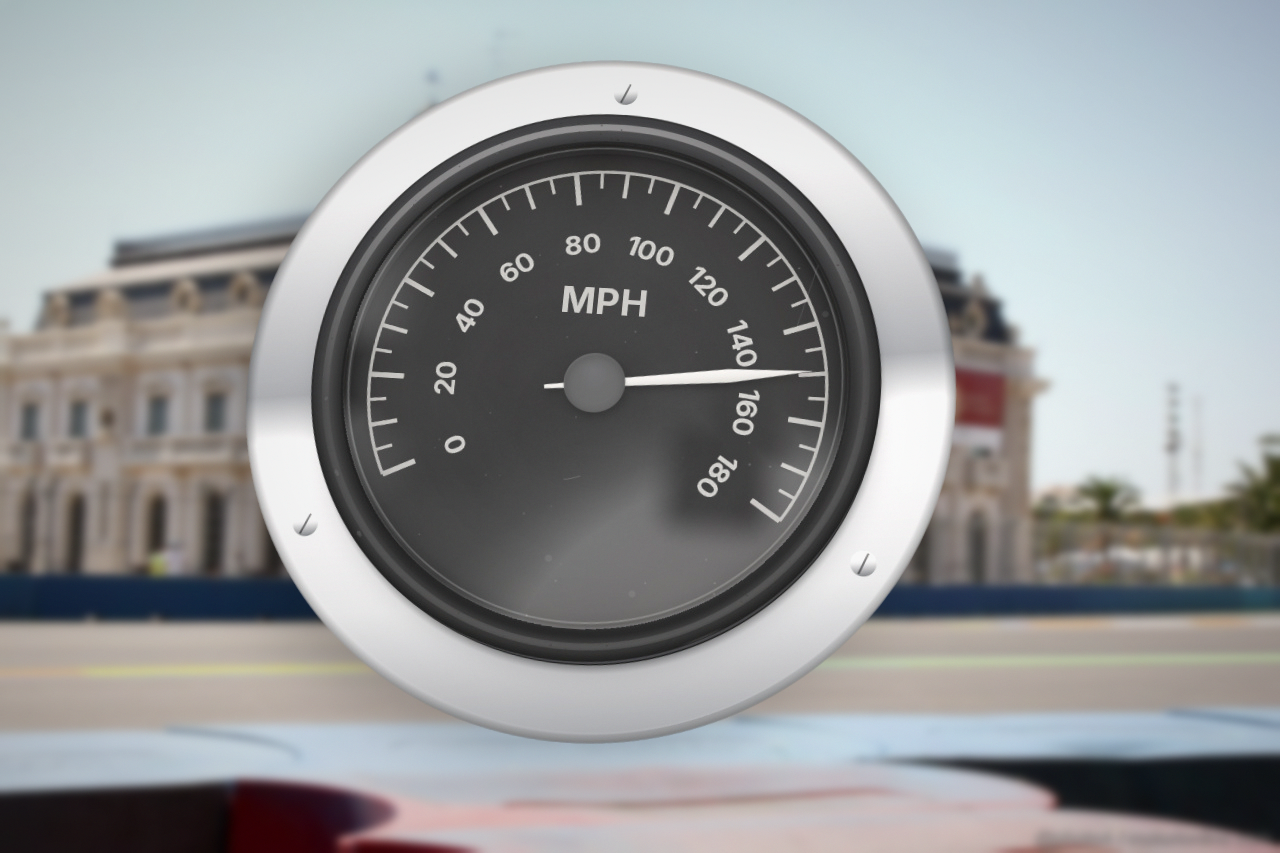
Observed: 150 mph
